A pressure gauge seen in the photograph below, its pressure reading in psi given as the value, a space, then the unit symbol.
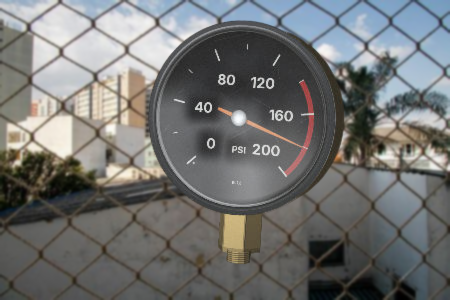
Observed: 180 psi
